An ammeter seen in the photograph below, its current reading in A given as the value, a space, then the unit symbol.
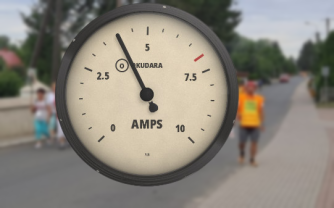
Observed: 4 A
